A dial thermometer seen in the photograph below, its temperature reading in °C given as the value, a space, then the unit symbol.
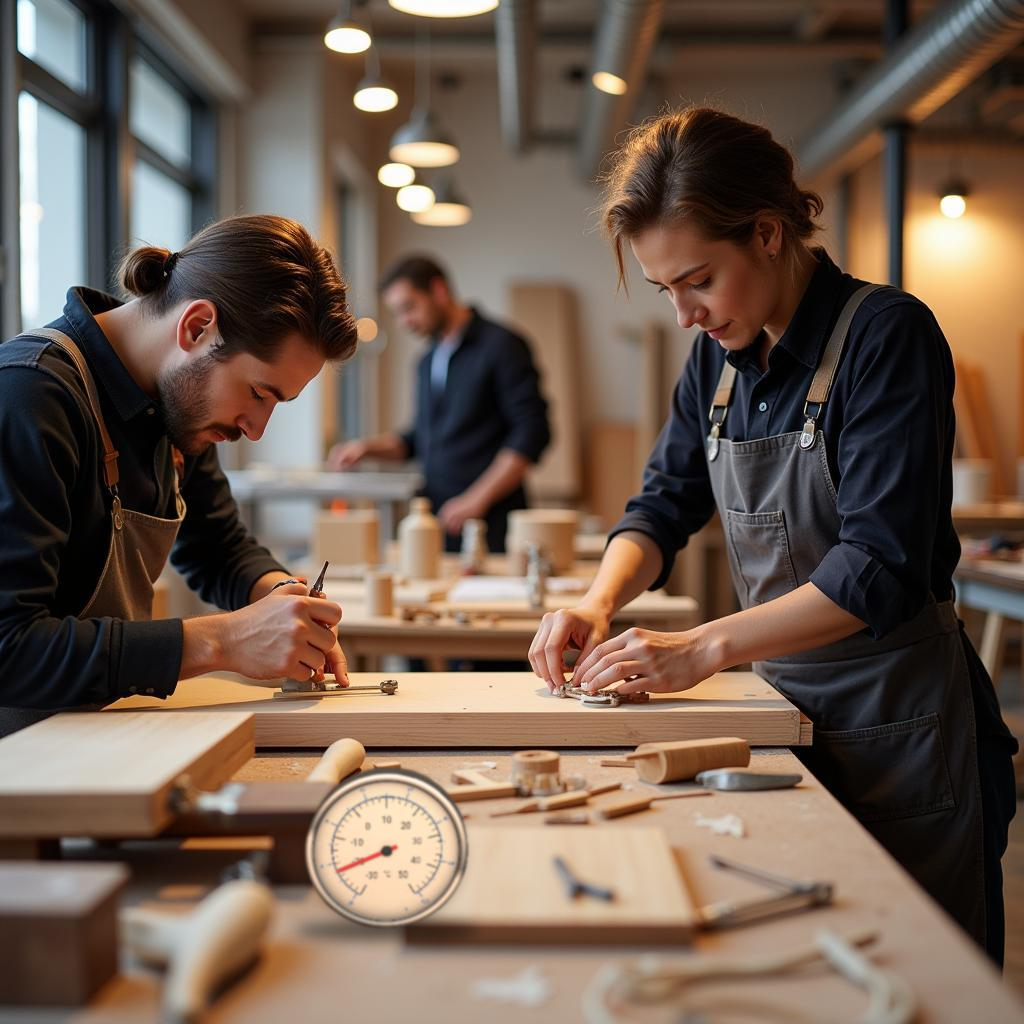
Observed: -20 °C
